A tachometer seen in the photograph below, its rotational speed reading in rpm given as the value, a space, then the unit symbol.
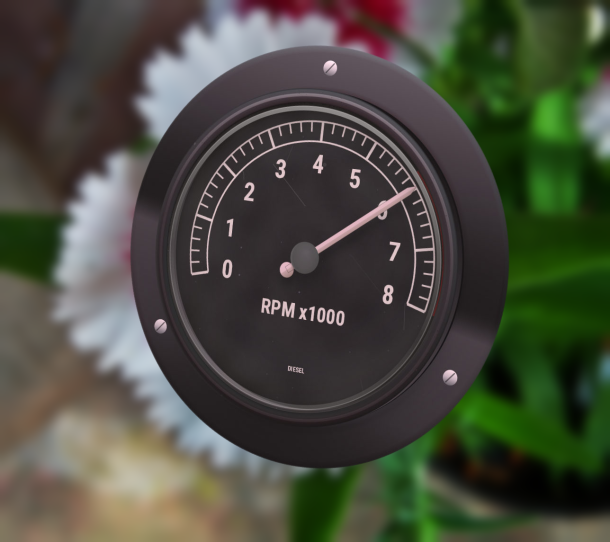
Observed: 6000 rpm
